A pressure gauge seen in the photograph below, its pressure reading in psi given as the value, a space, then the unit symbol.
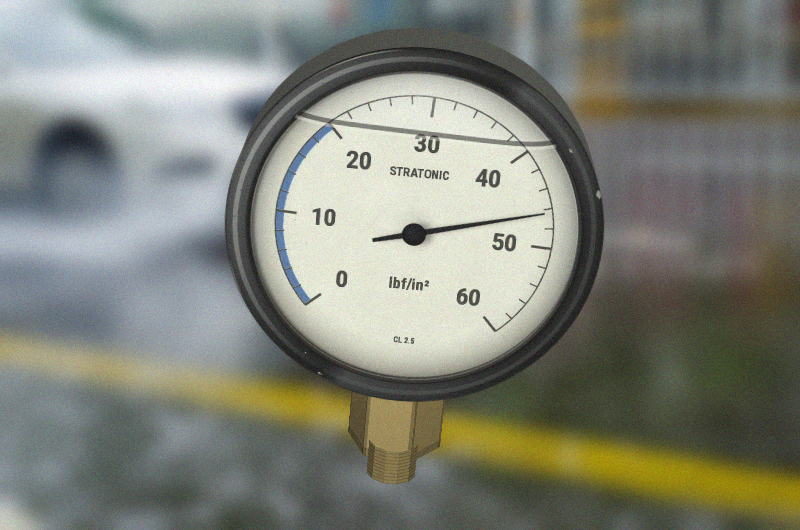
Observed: 46 psi
